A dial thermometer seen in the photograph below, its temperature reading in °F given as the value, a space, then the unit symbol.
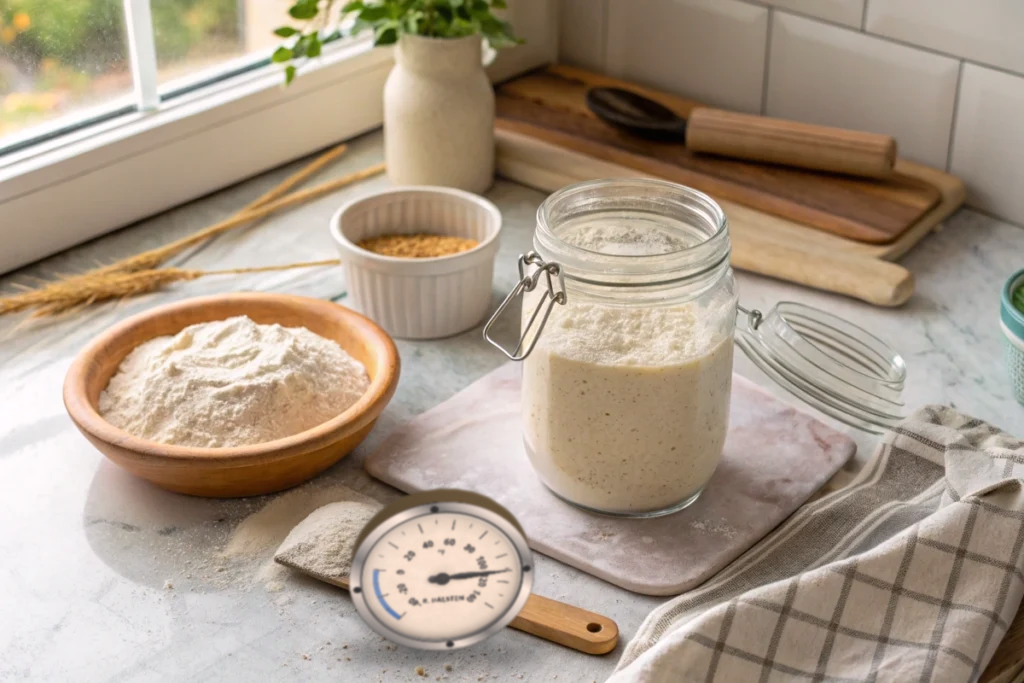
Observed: 110 °F
